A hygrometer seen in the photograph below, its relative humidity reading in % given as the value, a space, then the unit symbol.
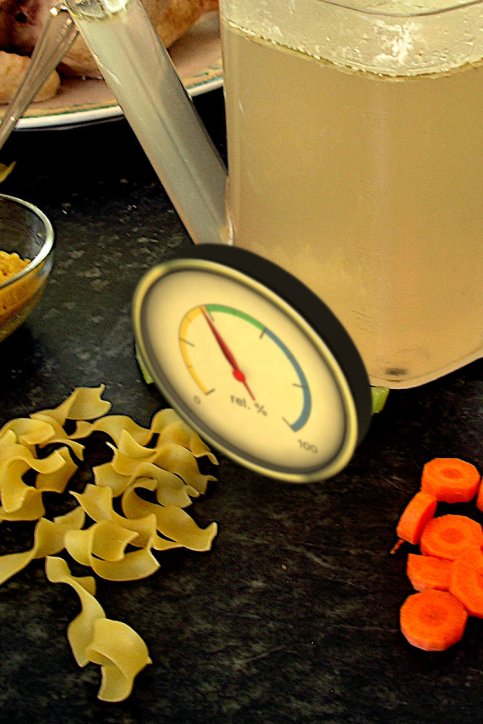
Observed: 40 %
